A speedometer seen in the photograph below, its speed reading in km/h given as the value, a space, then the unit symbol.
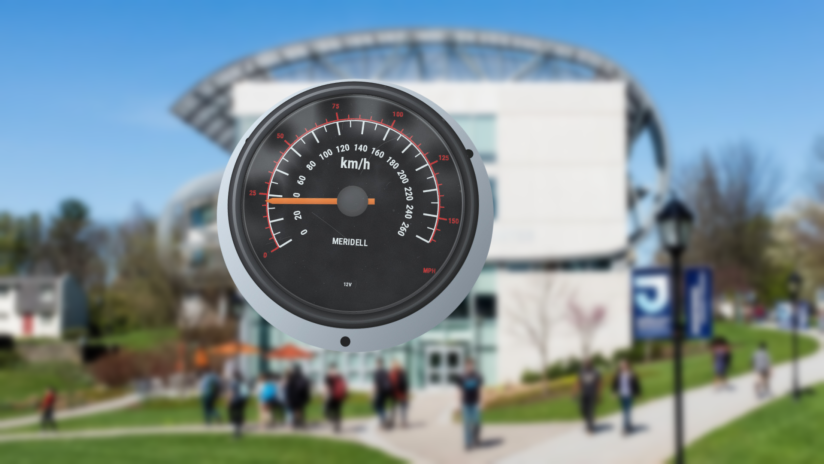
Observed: 35 km/h
